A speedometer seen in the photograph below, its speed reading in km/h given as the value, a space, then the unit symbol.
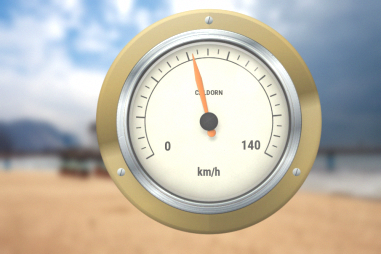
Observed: 62.5 km/h
